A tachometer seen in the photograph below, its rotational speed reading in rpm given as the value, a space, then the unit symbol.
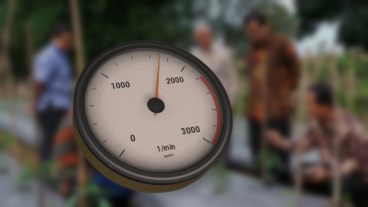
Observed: 1700 rpm
